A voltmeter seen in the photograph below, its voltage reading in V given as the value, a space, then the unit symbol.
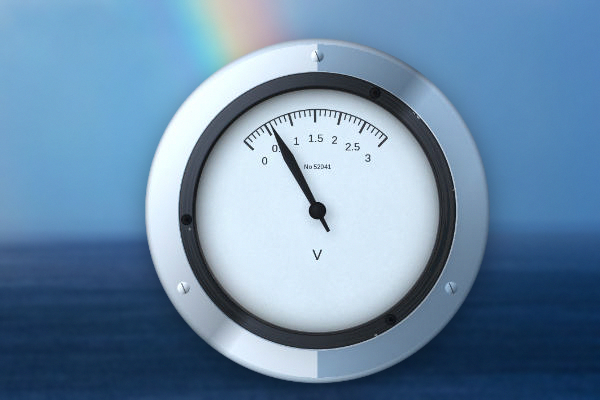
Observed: 0.6 V
